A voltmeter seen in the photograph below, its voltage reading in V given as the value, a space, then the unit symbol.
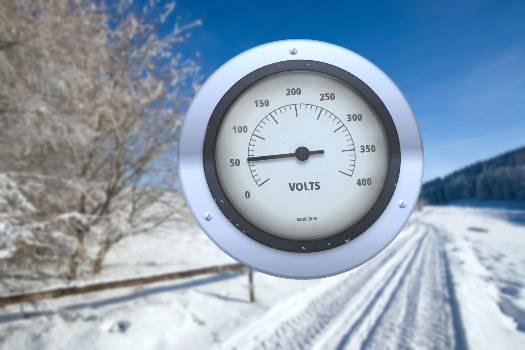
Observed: 50 V
